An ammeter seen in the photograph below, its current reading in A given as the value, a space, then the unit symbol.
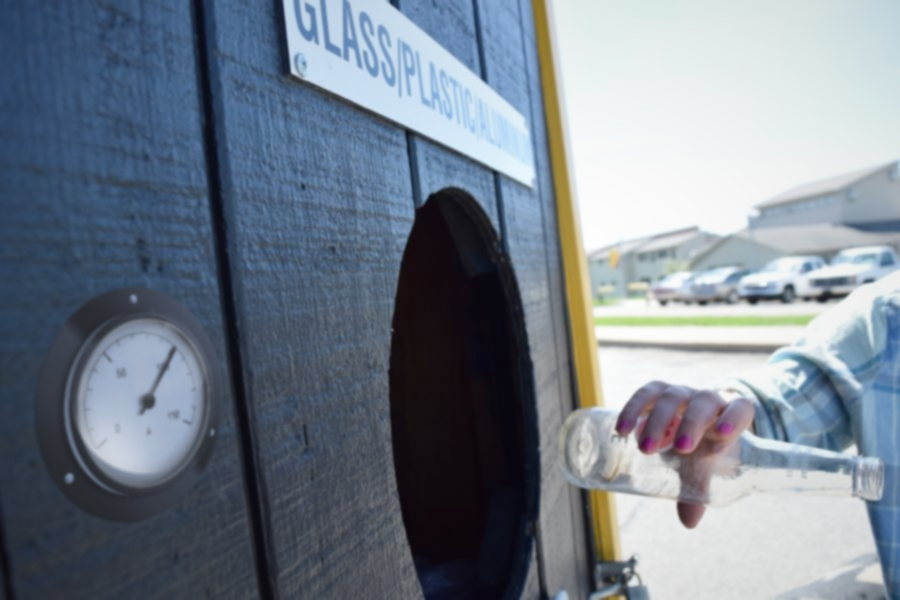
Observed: 100 A
